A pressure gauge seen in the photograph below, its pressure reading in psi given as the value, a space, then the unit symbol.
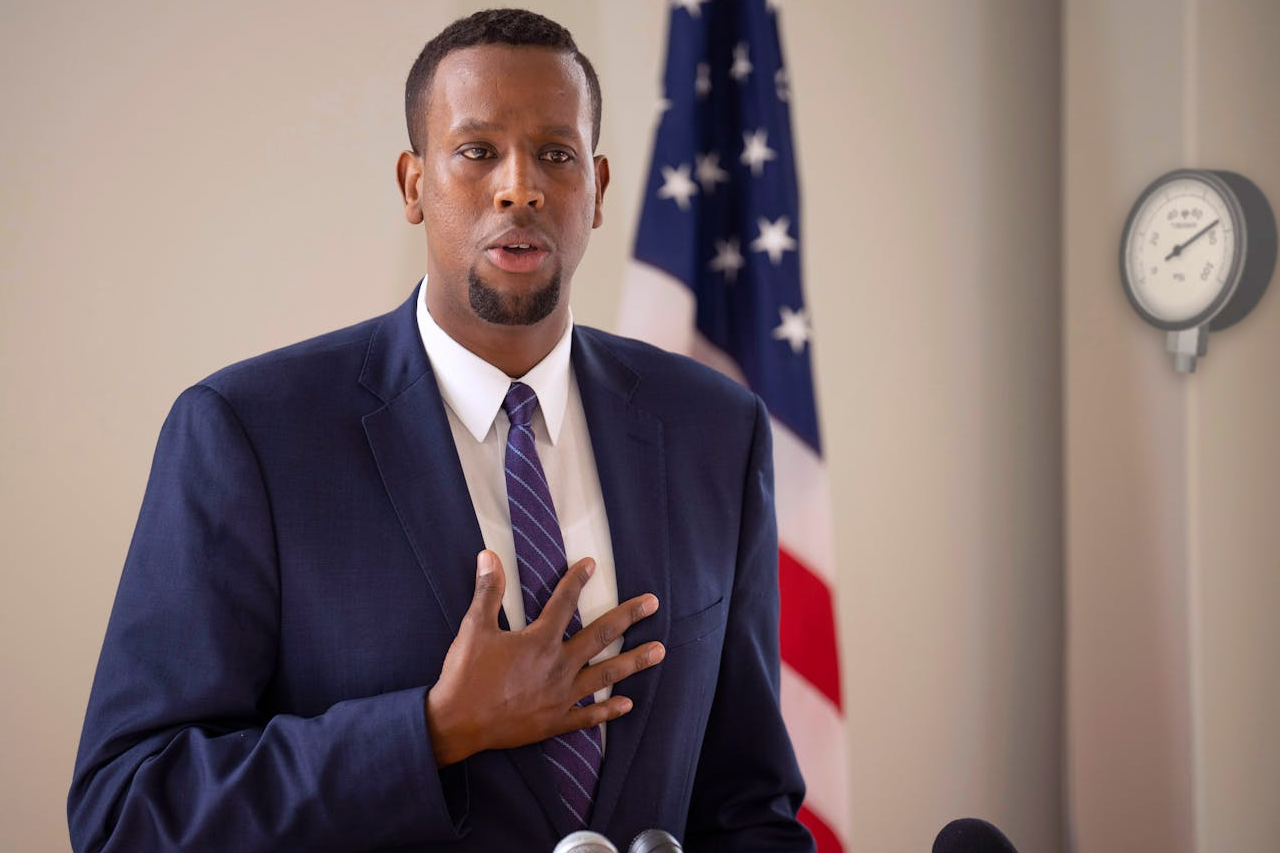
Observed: 75 psi
